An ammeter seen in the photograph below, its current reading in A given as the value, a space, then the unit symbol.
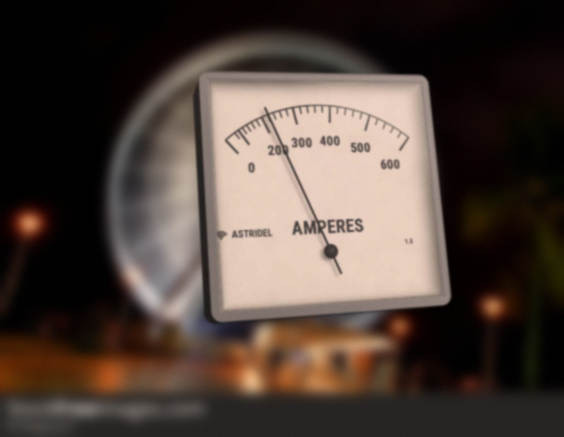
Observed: 220 A
